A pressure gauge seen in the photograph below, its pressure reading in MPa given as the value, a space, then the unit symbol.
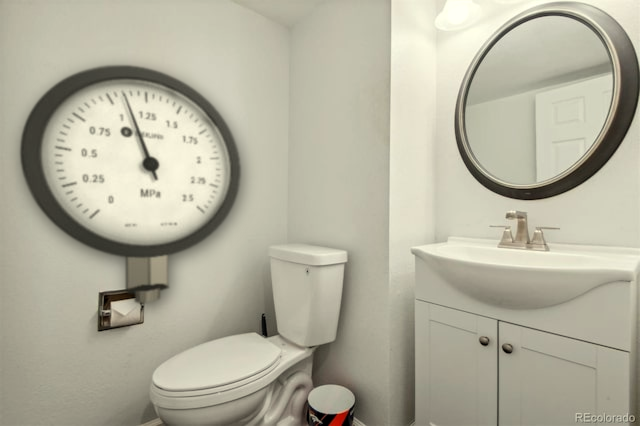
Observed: 1.1 MPa
